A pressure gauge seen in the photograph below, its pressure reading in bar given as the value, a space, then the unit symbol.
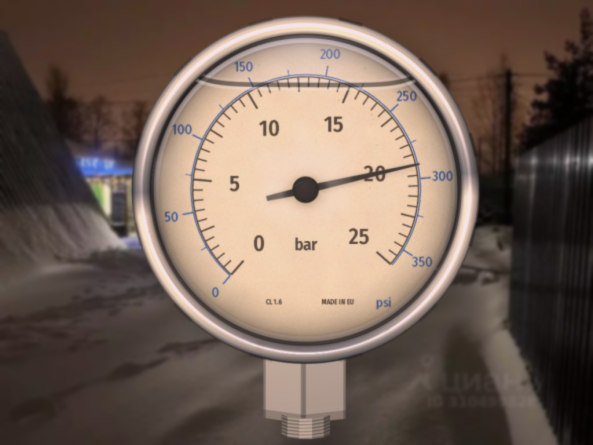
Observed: 20 bar
